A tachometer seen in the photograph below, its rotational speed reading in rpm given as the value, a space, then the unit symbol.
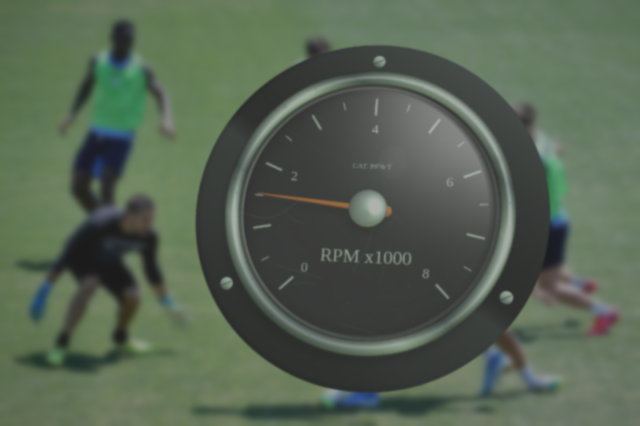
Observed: 1500 rpm
